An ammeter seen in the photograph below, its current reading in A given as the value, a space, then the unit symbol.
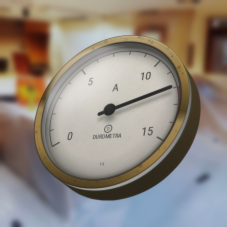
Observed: 12 A
